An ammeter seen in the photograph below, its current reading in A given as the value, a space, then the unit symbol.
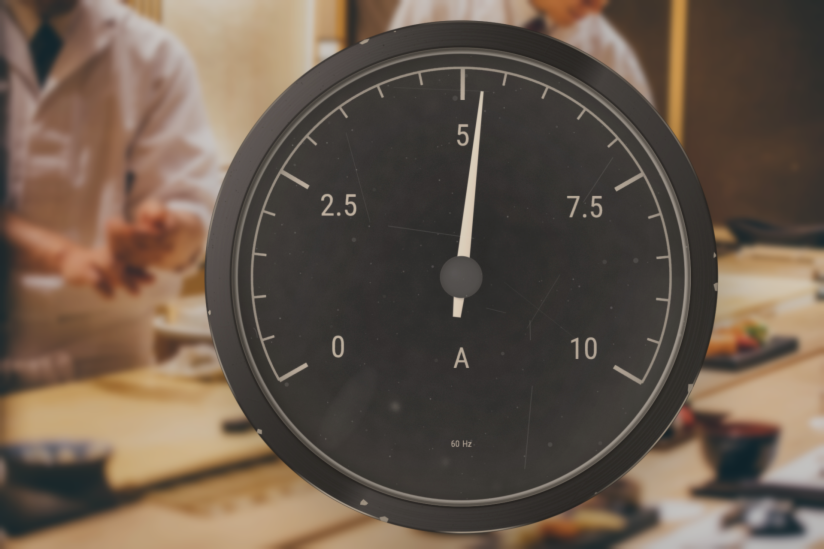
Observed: 5.25 A
